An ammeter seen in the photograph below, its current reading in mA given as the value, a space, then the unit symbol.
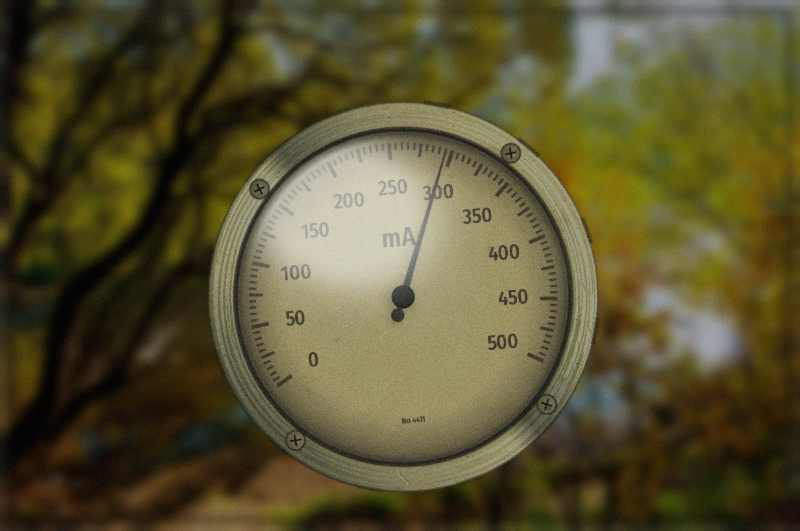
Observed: 295 mA
